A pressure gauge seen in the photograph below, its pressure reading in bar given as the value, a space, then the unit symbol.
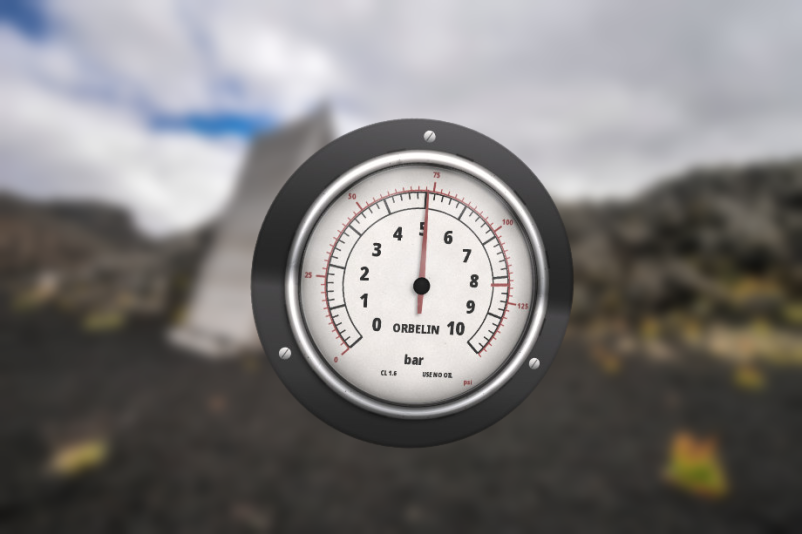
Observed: 5 bar
